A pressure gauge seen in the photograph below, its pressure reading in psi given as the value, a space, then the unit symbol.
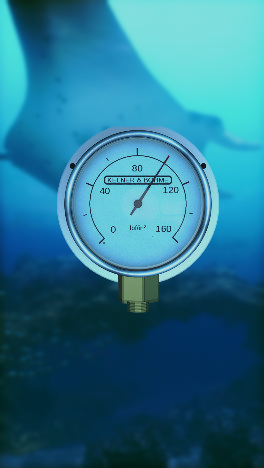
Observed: 100 psi
